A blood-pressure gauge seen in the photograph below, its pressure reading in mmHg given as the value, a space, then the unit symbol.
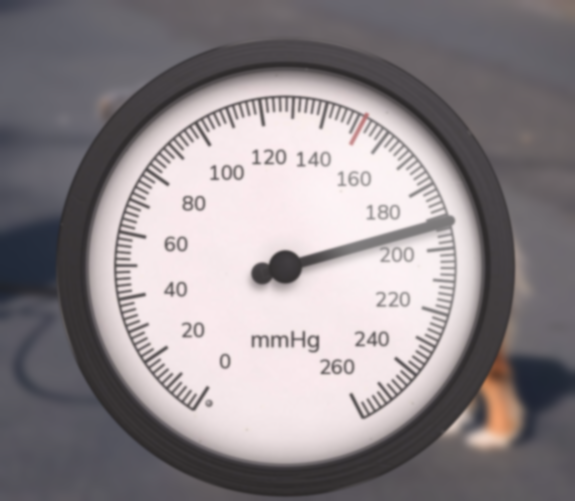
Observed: 192 mmHg
